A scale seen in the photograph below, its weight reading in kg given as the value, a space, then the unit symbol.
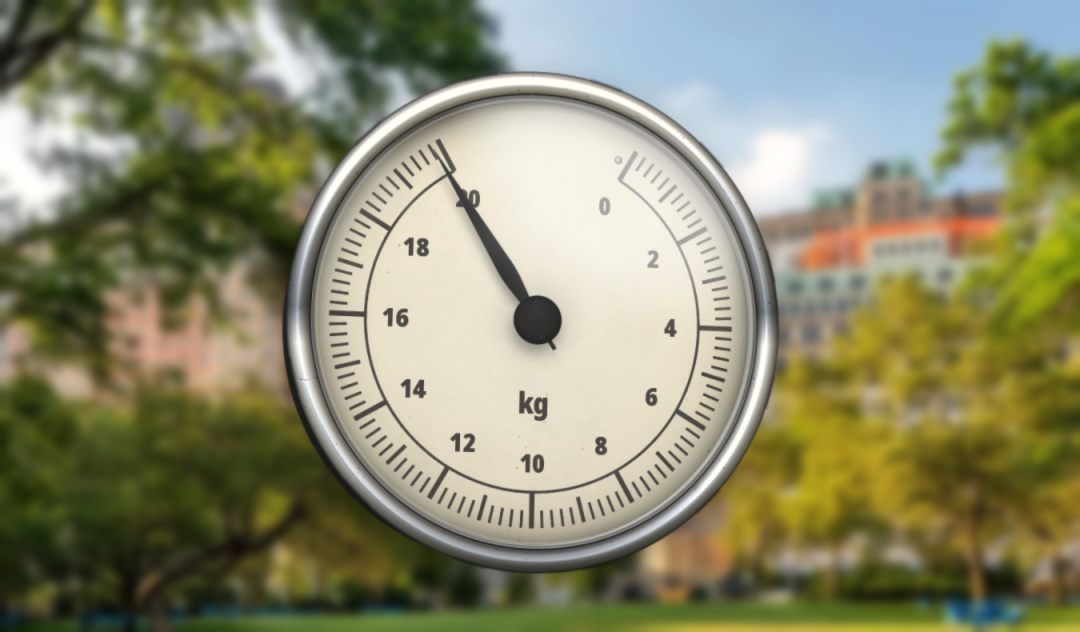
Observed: 19.8 kg
